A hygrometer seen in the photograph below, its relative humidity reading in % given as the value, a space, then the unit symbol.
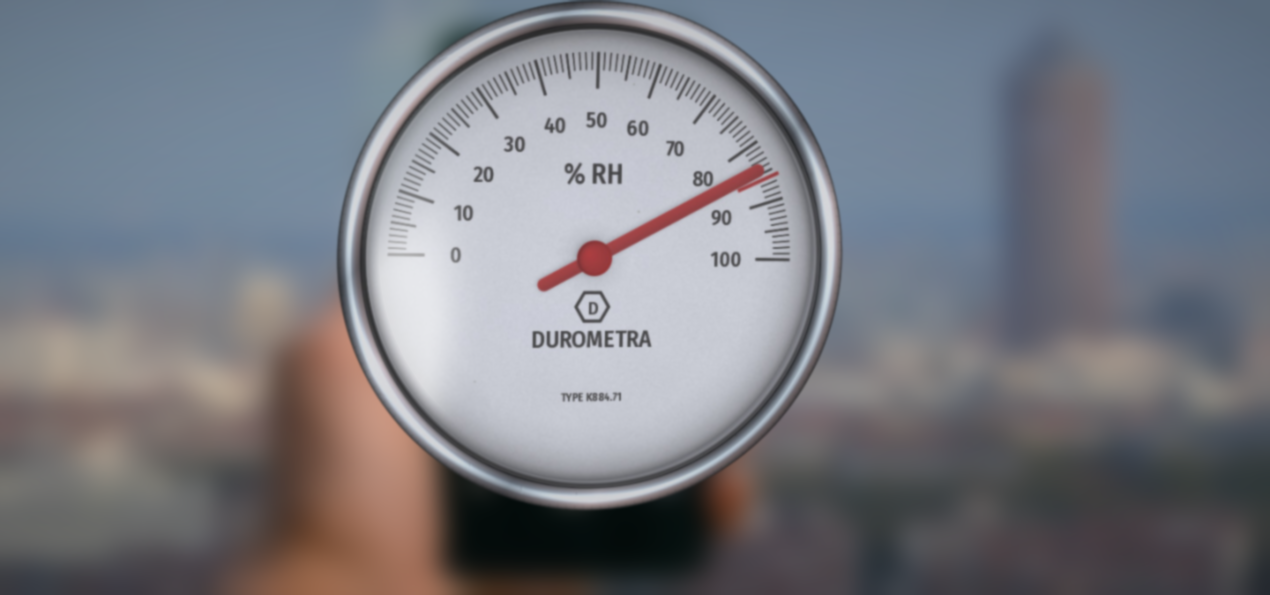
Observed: 84 %
